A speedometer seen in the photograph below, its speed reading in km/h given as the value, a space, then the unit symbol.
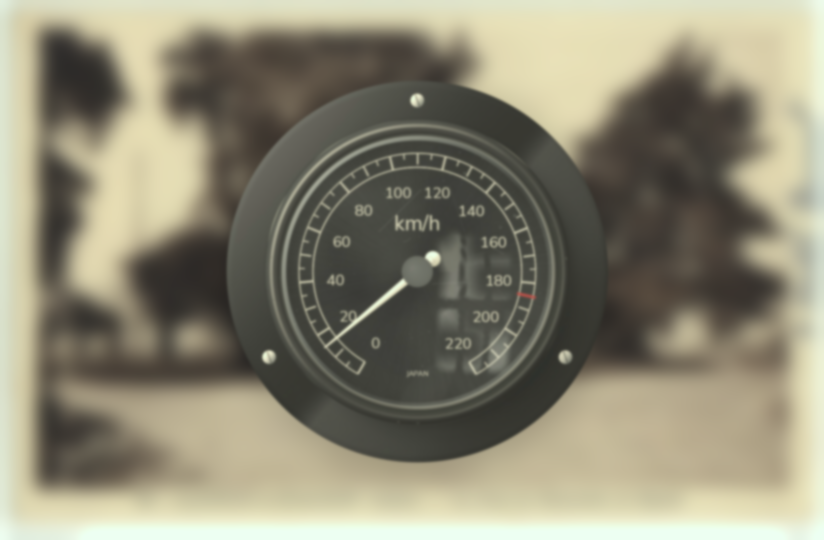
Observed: 15 km/h
